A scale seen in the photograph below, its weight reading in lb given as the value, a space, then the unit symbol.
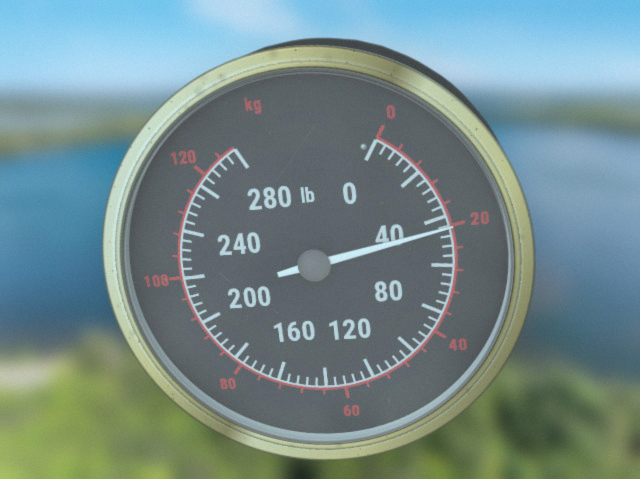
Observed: 44 lb
